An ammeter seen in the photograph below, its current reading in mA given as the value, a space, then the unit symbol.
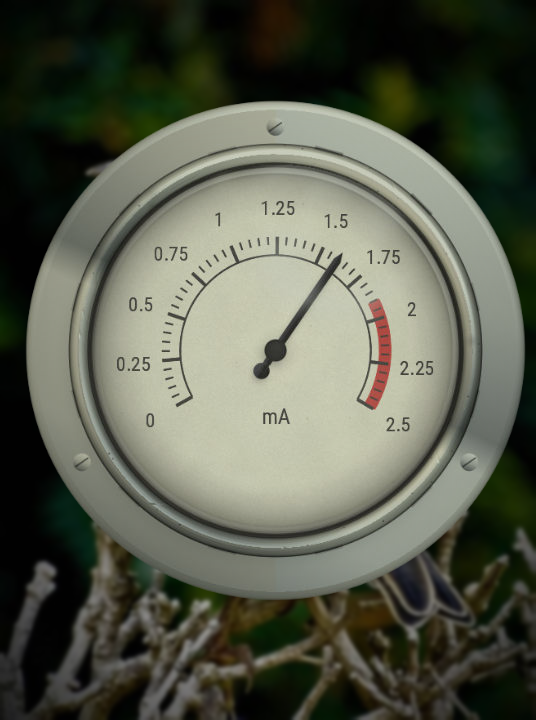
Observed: 1.6 mA
